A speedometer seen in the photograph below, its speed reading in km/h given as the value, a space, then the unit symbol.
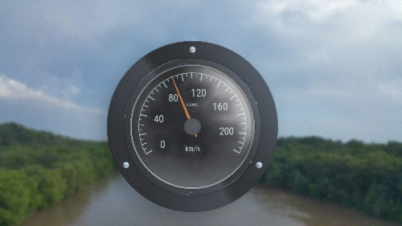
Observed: 90 km/h
